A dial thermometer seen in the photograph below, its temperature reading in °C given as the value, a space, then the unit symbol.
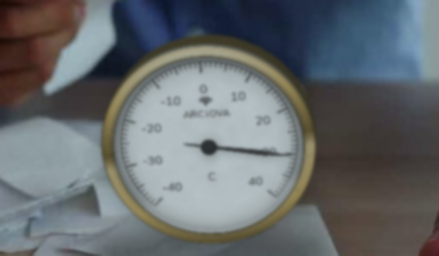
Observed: 30 °C
